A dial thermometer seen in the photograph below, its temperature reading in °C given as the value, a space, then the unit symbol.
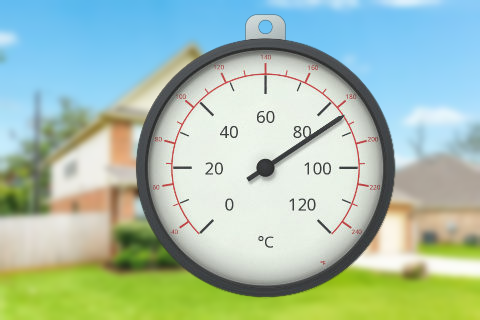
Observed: 85 °C
